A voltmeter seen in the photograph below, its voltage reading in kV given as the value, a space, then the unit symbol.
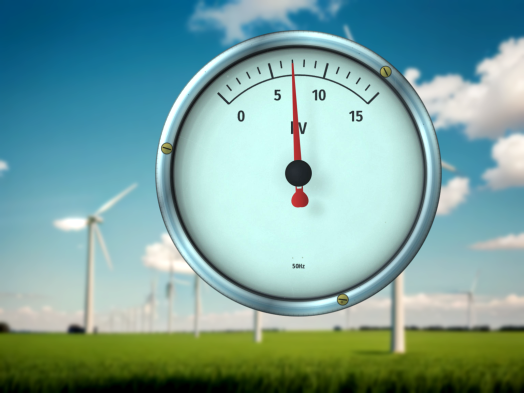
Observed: 7 kV
